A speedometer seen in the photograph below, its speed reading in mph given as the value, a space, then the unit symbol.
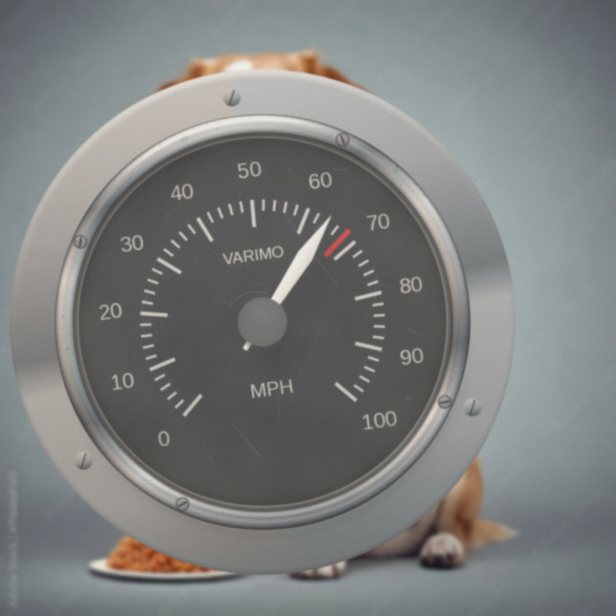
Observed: 64 mph
